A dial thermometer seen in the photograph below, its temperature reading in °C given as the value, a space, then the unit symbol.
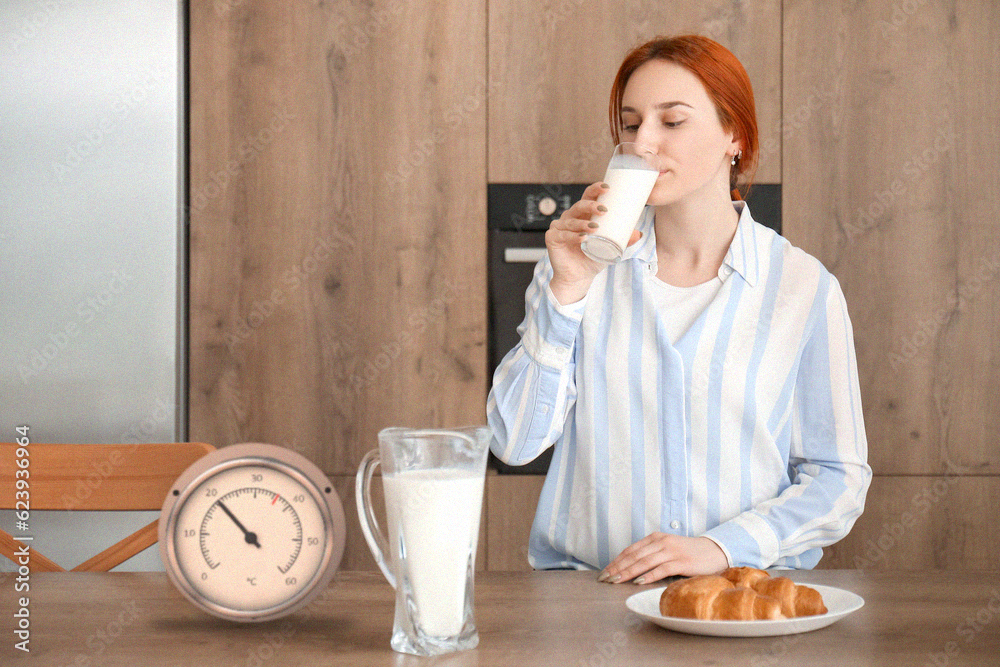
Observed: 20 °C
